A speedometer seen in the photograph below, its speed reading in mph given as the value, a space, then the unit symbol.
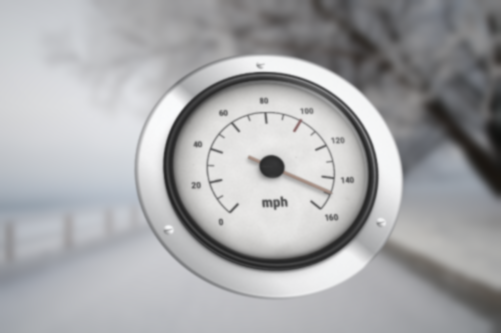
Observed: 150 mph
